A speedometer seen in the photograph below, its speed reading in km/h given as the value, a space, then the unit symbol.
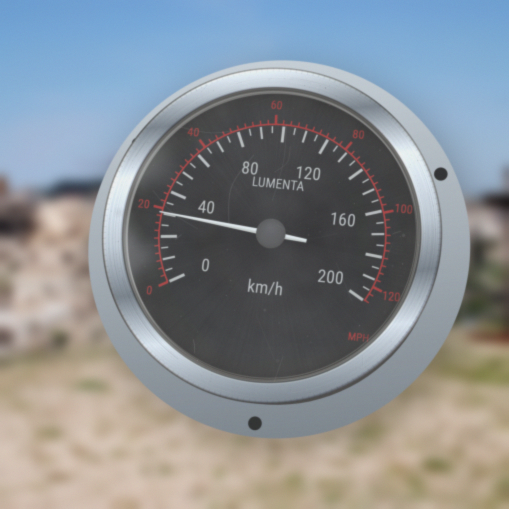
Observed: 30 km/h
